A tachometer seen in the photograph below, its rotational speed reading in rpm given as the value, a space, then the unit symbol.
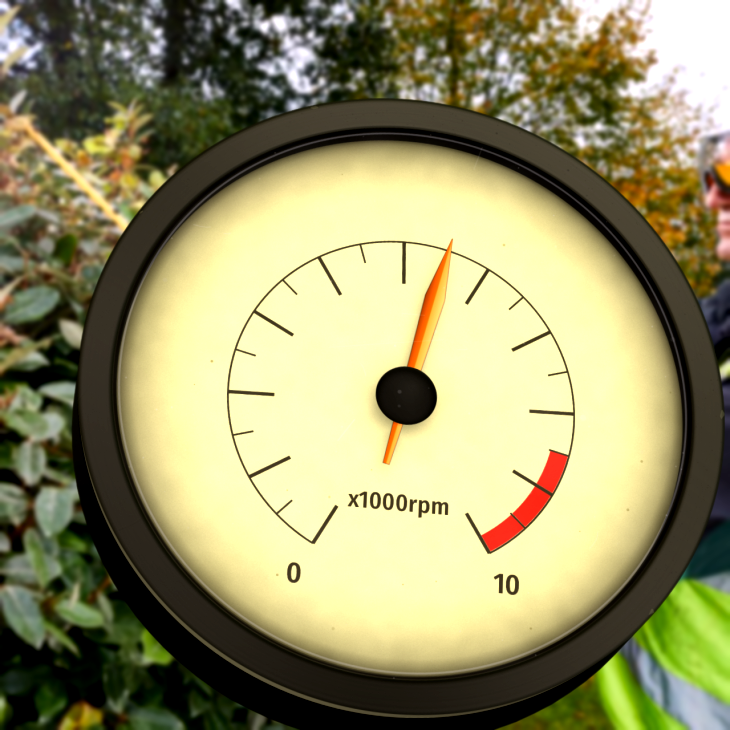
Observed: 5500 rpm
